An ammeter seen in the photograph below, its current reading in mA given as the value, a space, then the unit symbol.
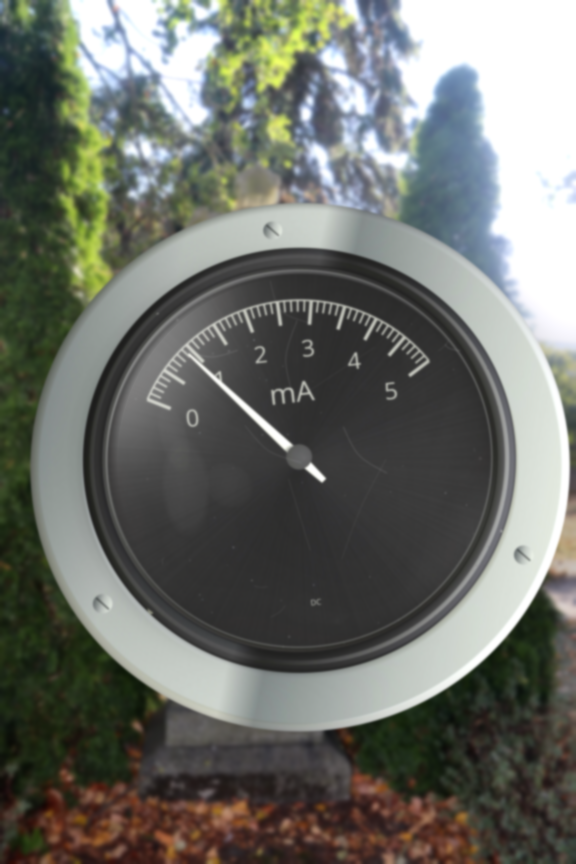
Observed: 0.9 mA
